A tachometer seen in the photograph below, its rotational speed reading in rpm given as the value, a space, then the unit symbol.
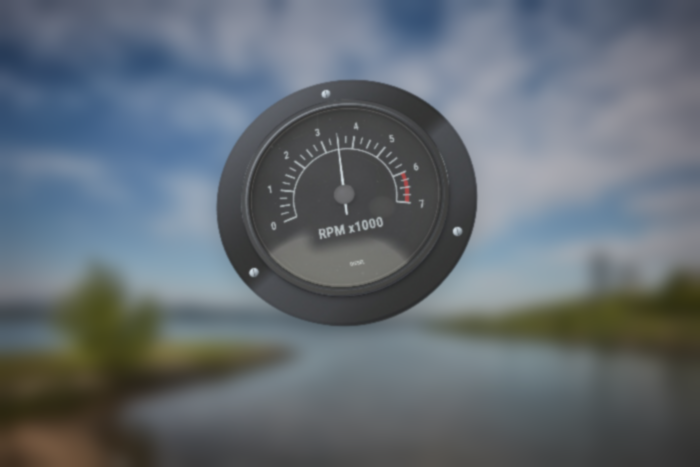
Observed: 3500 rpm
